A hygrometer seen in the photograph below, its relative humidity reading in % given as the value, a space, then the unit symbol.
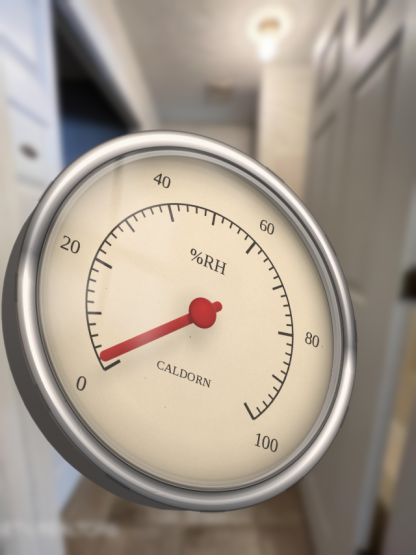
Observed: 2 %
